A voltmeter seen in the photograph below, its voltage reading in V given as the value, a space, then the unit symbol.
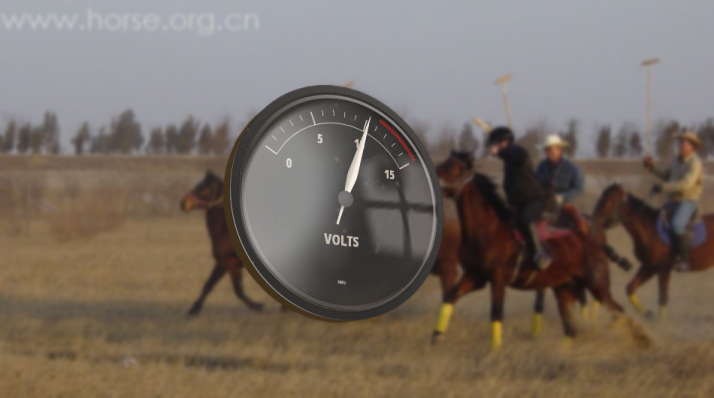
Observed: 10 V
